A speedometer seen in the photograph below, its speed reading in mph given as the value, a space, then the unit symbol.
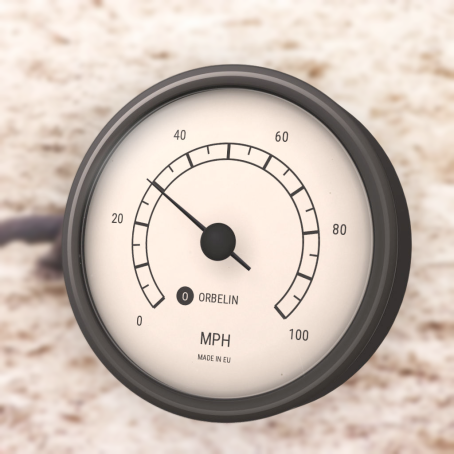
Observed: 30 mph
